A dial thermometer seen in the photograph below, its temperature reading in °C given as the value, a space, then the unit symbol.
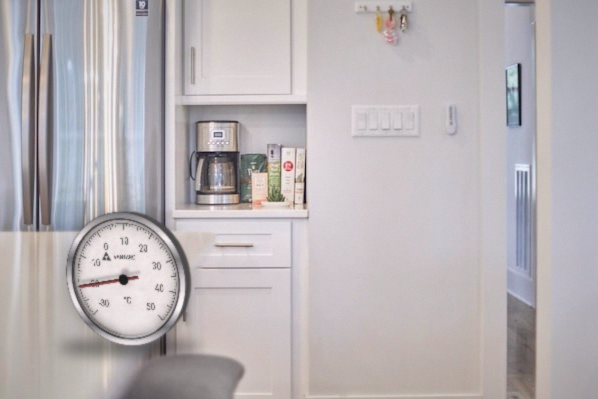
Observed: -20 °C
